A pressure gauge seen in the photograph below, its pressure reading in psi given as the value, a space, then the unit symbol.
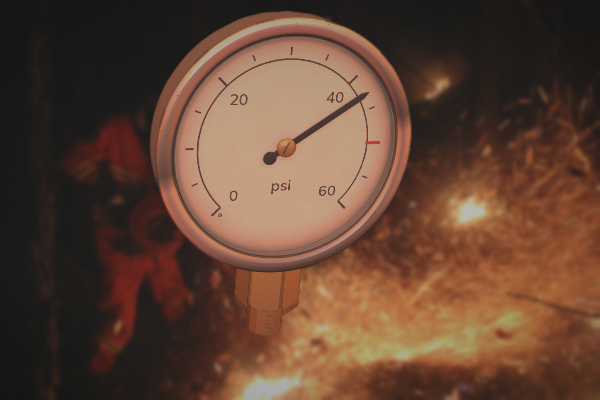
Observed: 42.5 psi
